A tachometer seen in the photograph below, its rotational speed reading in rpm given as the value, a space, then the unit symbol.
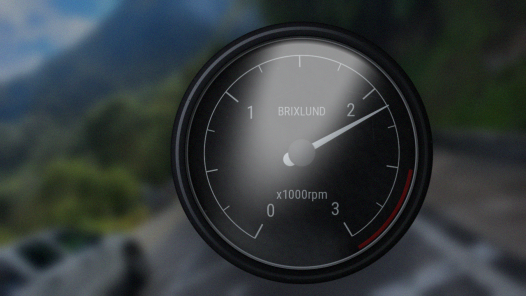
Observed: 2125 rpm
